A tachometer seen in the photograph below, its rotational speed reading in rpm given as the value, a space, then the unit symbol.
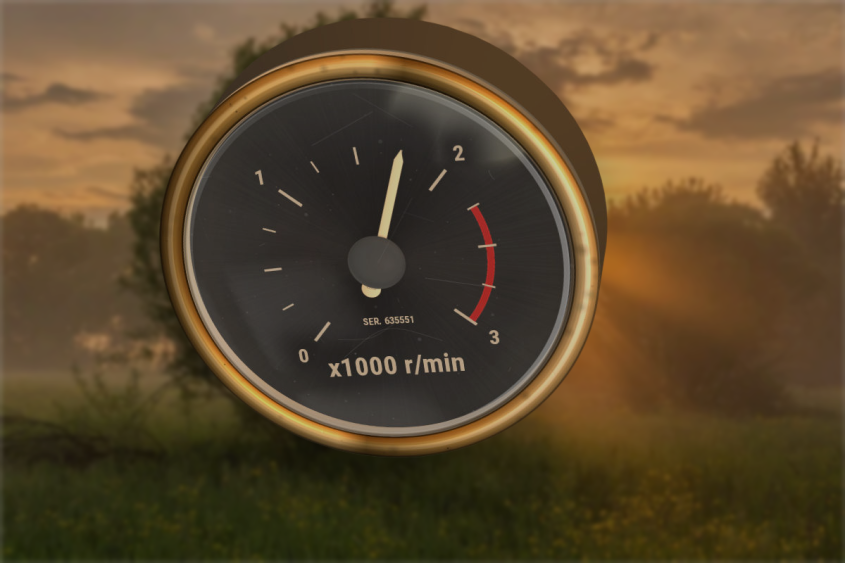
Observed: 1750 rpm
